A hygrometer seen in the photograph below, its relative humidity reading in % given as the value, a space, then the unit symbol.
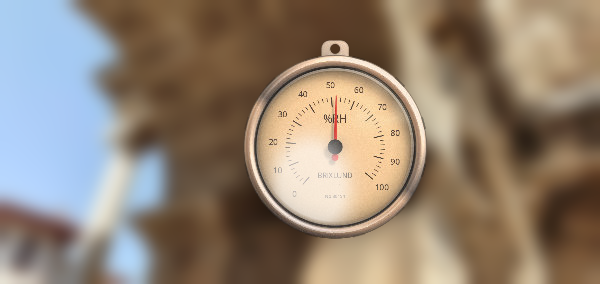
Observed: 52 %
